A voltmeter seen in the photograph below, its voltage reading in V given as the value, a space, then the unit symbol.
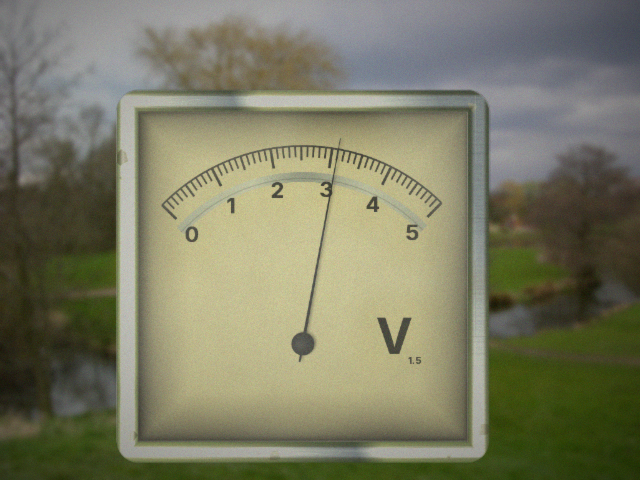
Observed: 3.1 V
